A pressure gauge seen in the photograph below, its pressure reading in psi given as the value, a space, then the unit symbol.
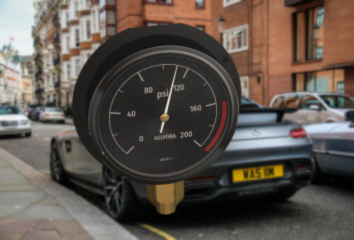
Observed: 110 psi
